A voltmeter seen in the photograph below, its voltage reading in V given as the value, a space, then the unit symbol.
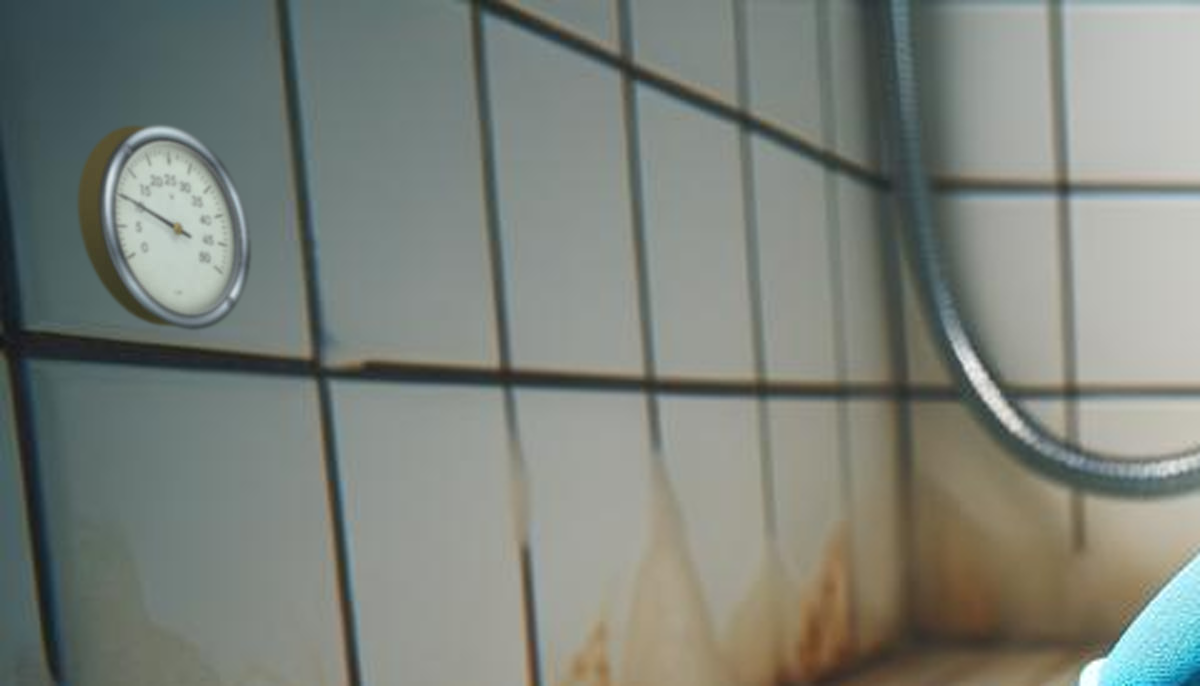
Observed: 10 V
